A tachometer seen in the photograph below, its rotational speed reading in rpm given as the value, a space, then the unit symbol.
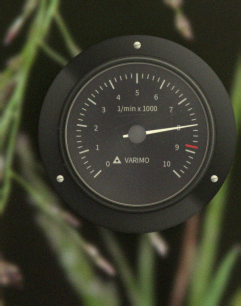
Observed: 8000 rpm
